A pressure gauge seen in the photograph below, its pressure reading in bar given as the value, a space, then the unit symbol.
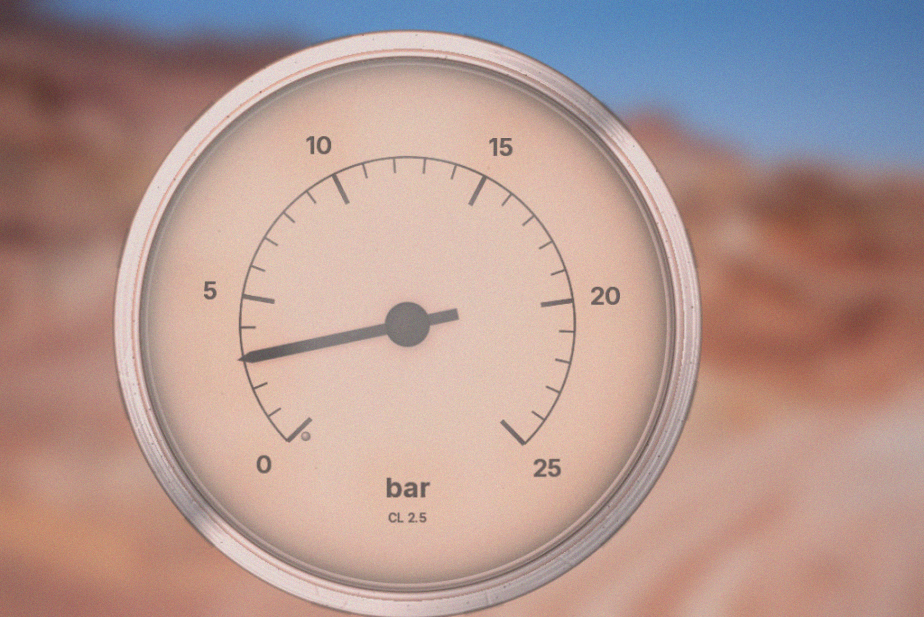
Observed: 3 bar
